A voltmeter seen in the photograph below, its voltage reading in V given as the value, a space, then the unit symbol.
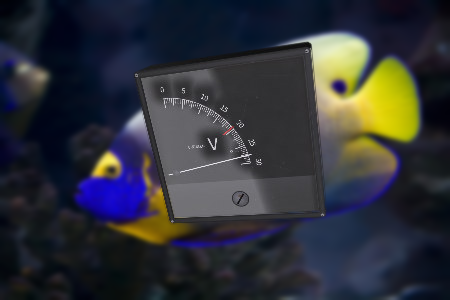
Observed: 27.5 V
